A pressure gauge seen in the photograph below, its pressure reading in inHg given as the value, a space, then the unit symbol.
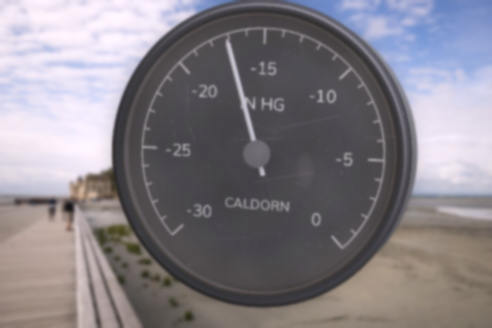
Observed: -17 inHg
